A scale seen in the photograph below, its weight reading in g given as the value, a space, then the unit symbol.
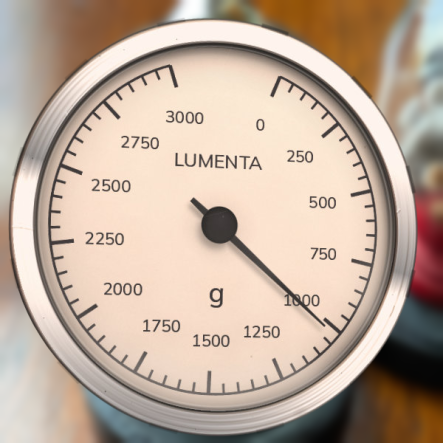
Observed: 1025 g
